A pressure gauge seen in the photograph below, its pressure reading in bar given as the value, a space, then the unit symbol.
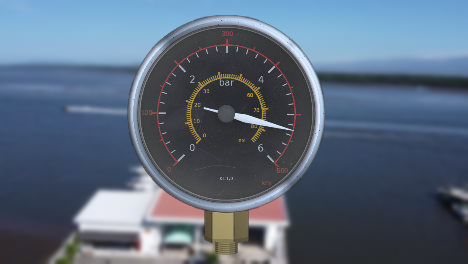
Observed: 5.3 bar
